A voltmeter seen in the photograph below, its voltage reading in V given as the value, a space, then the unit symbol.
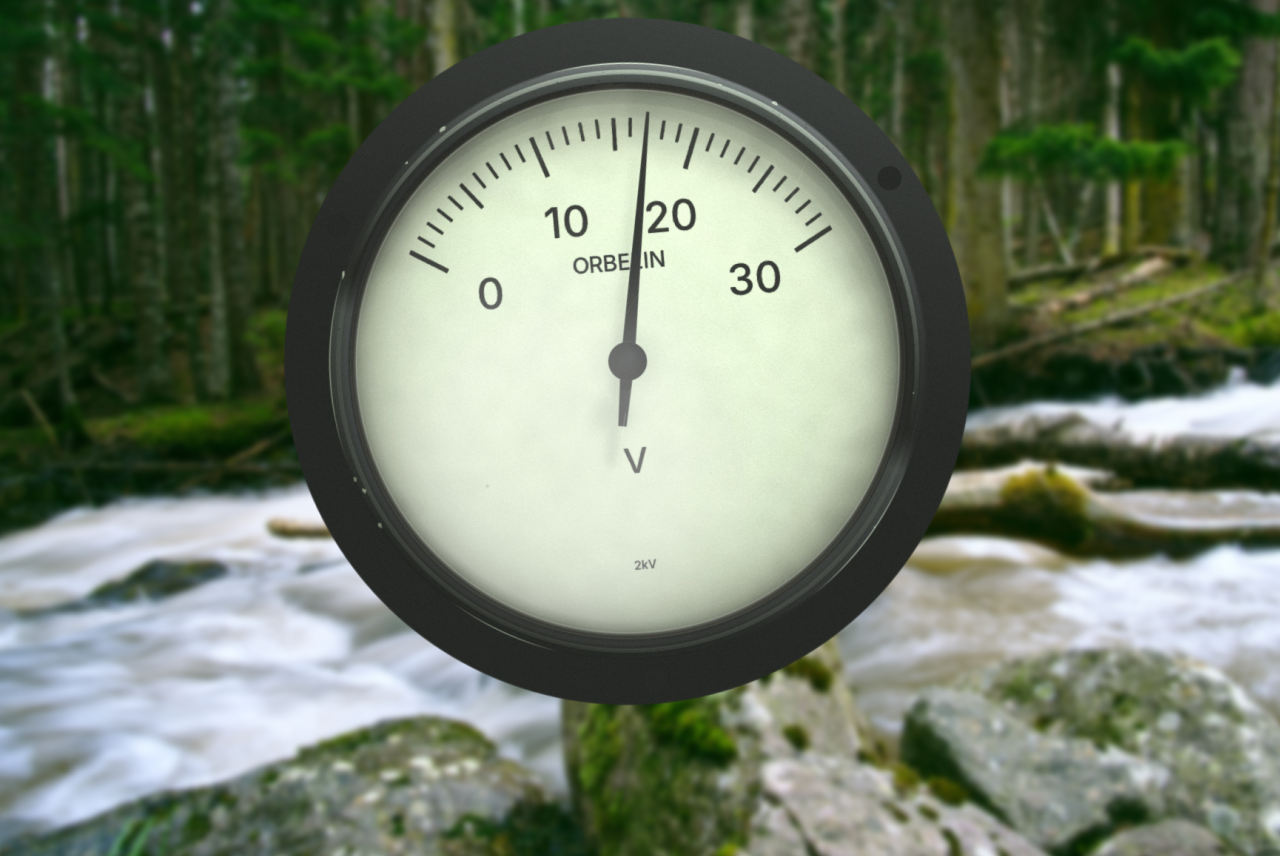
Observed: 17 V
